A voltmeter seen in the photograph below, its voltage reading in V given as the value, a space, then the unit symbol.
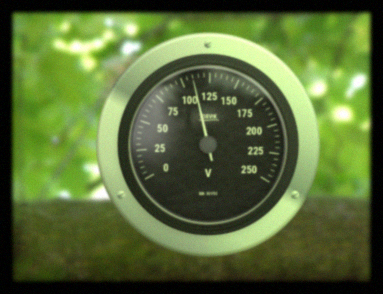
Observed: 110 V
